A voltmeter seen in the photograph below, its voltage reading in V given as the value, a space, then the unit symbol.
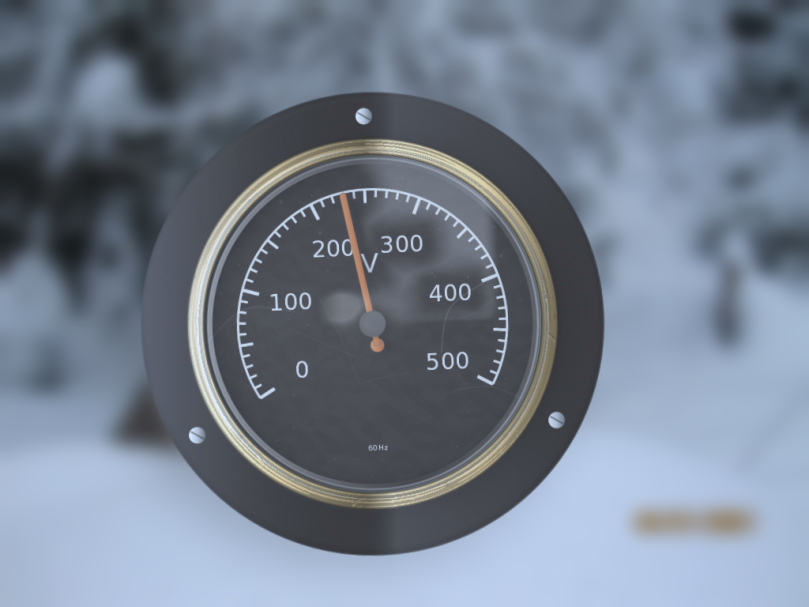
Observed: 230 V
